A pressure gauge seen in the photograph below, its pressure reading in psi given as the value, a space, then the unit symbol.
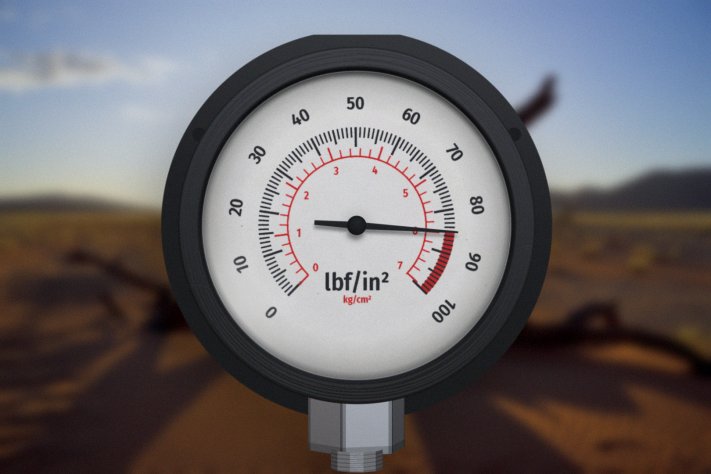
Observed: 85 psi
